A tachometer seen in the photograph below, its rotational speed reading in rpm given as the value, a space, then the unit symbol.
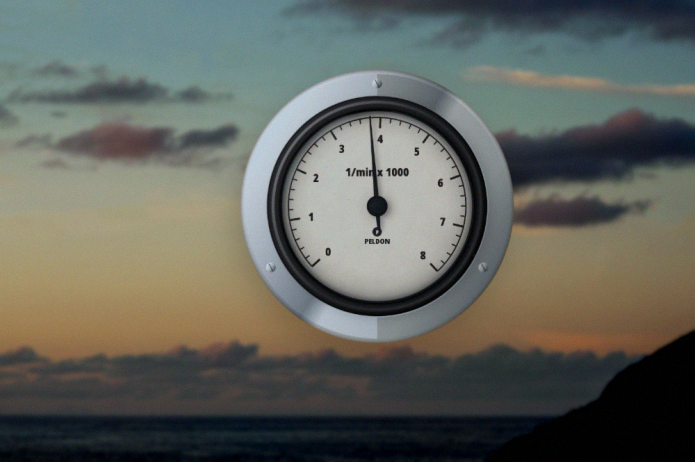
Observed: 3800 rpm
